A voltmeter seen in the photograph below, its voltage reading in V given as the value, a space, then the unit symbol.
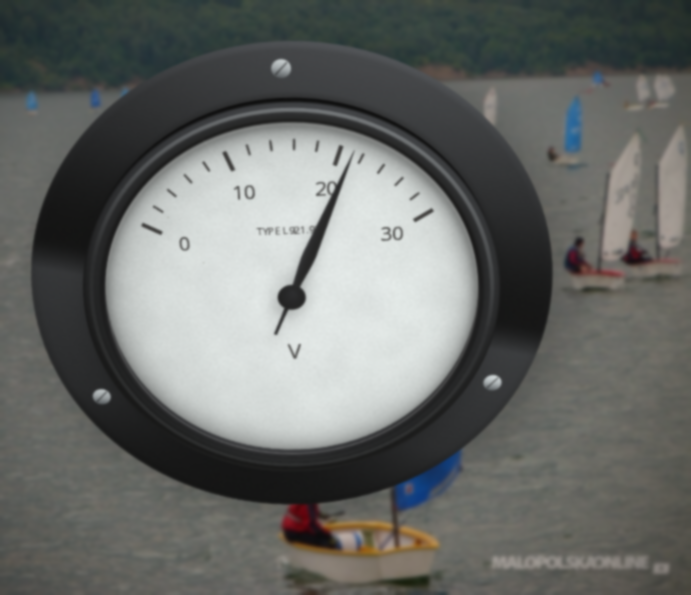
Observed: 21 V
